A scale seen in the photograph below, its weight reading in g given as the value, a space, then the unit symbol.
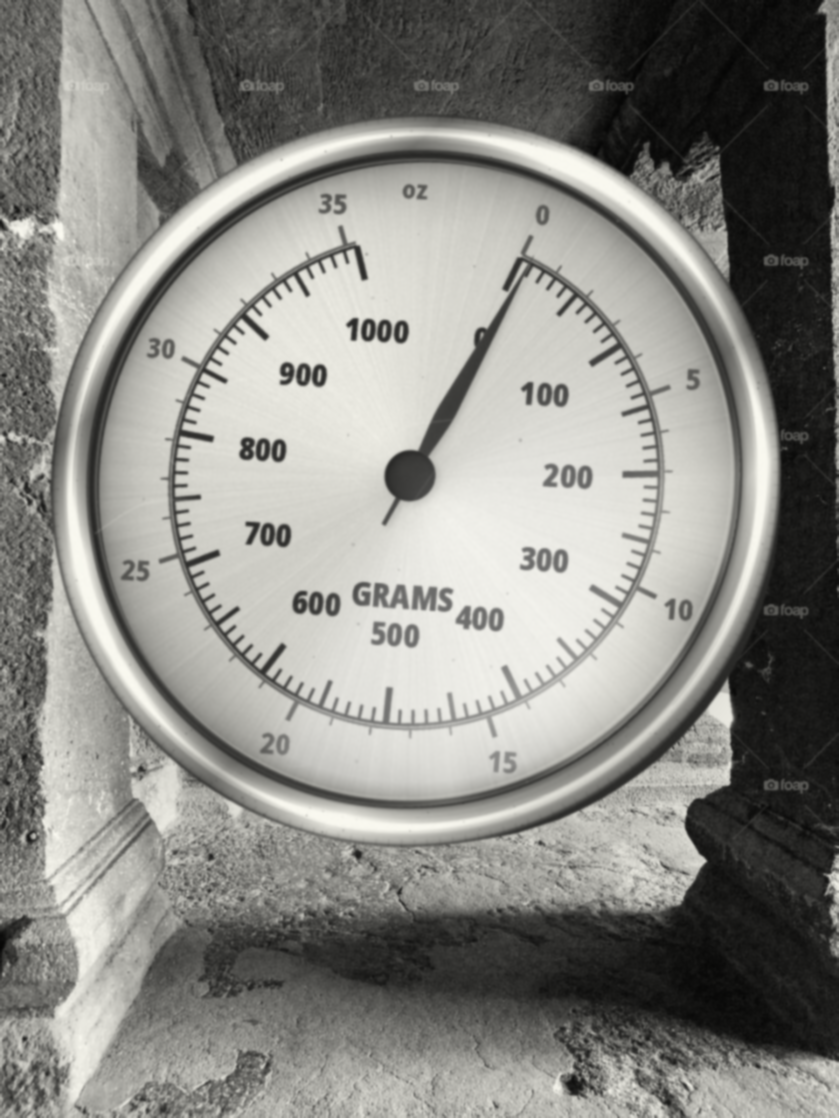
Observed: 10 g
